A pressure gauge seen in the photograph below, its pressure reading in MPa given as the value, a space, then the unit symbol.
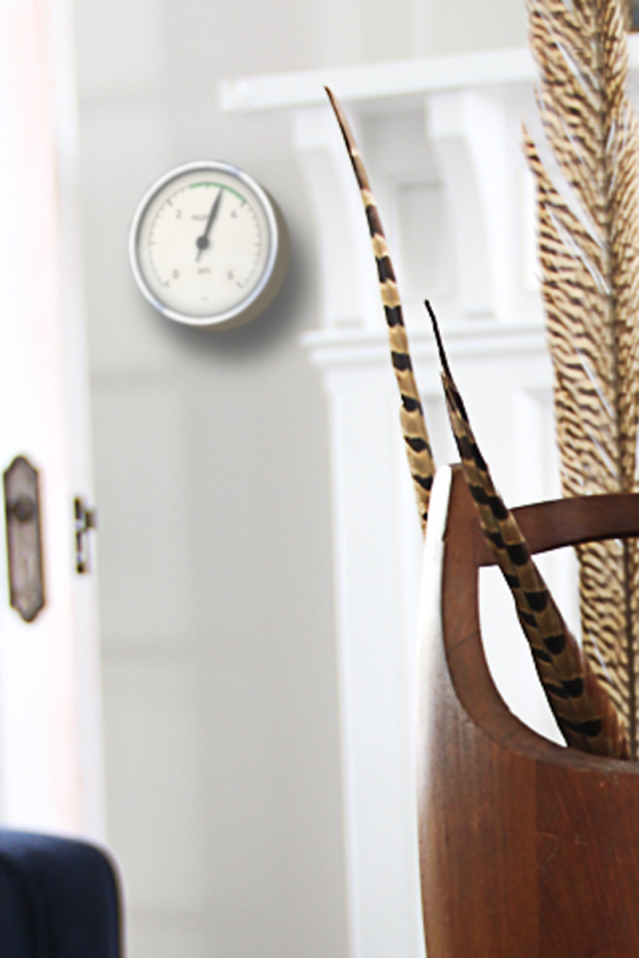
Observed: 3.4 MPa
